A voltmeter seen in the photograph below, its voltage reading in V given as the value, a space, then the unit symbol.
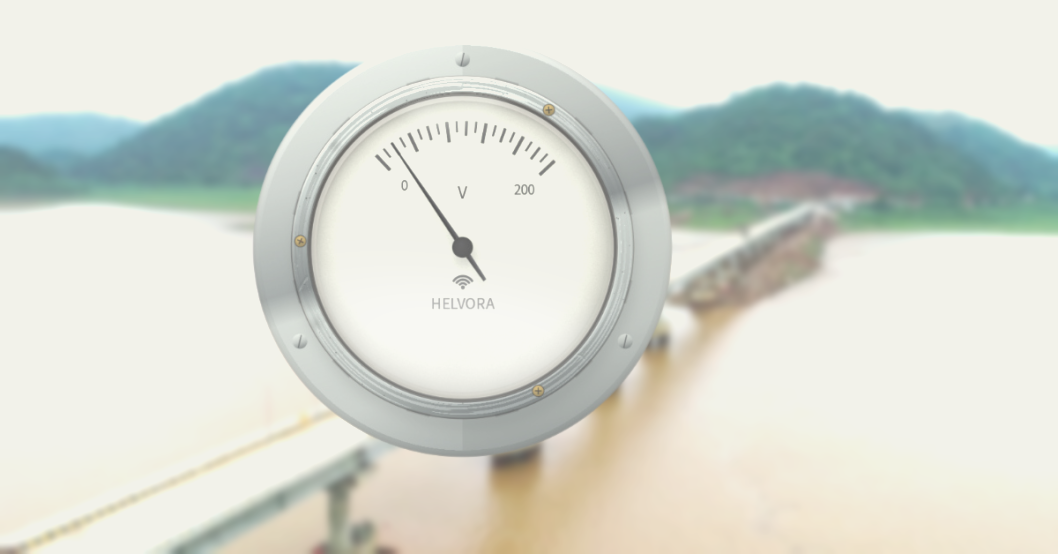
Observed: 20 V
